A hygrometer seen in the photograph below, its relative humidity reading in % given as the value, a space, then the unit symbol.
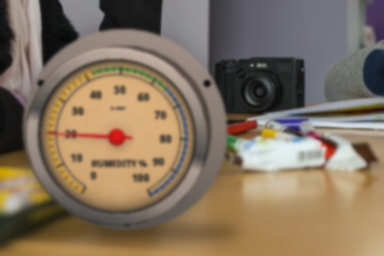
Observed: 20 %
